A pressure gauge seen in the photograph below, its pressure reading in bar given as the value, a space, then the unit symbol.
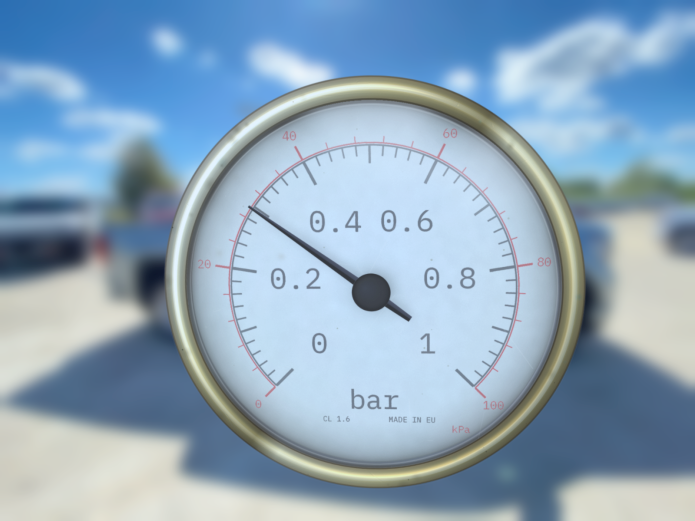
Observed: 0.3 bar
